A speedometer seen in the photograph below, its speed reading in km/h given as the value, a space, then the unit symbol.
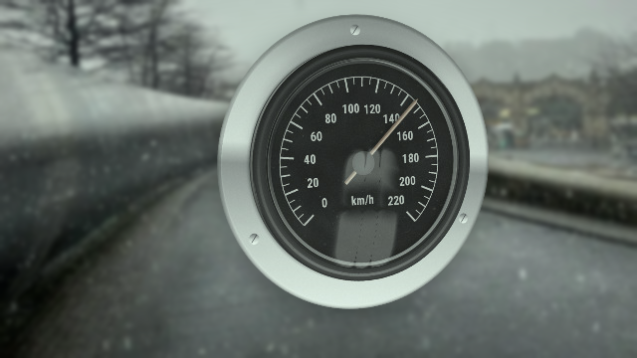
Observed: 145 km/h
